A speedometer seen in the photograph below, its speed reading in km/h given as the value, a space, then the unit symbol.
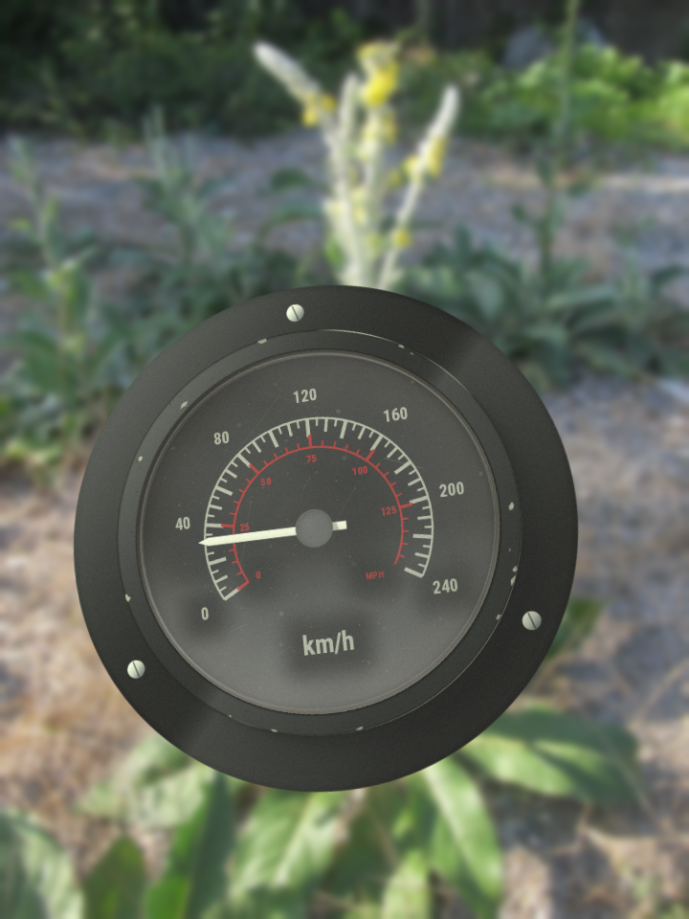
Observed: 30 km/h
